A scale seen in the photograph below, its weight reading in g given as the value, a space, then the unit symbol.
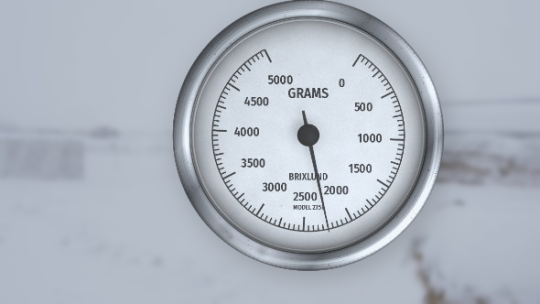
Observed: 2250 g
